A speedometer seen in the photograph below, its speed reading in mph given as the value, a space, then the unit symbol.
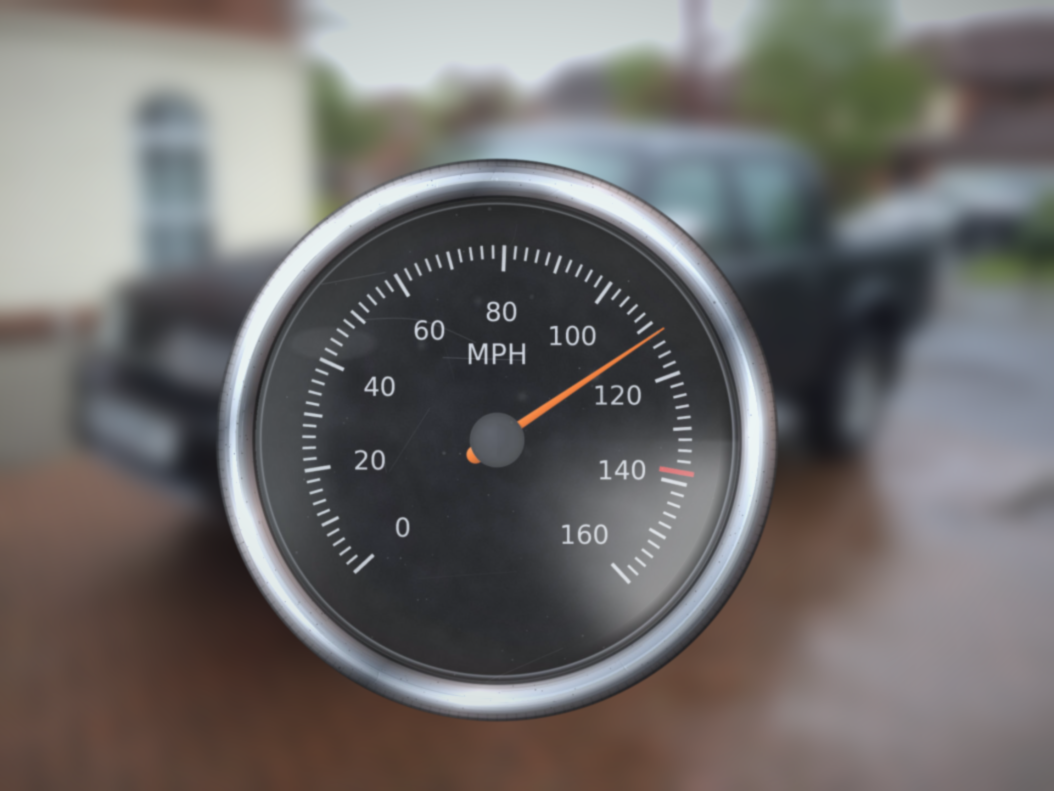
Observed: 112 mph
